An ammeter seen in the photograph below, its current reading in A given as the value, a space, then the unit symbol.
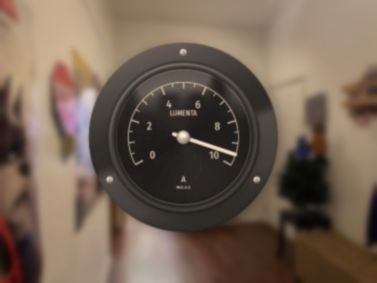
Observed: 9.5 A
